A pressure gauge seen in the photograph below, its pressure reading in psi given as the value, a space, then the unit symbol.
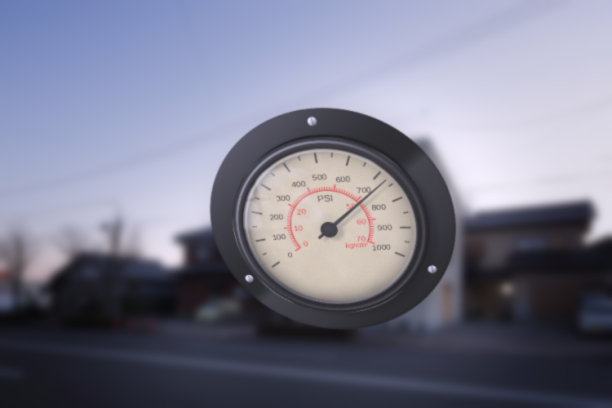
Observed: 725 psi
